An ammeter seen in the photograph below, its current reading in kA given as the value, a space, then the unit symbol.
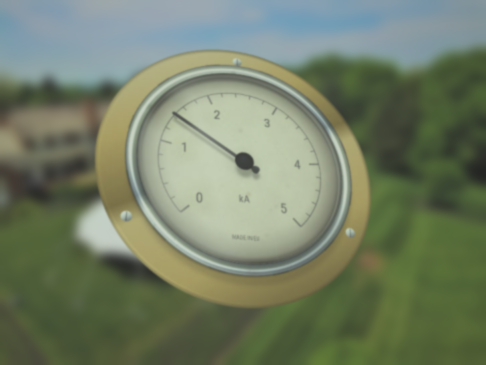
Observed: 1.4 kA
